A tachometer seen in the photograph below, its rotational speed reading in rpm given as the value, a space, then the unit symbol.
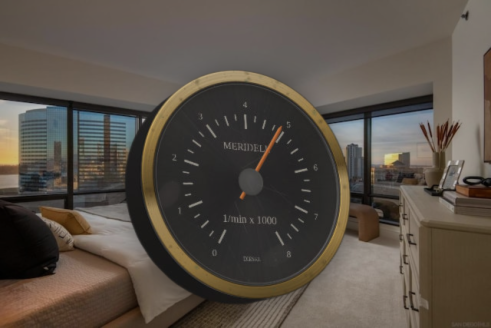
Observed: 4875 rpm
